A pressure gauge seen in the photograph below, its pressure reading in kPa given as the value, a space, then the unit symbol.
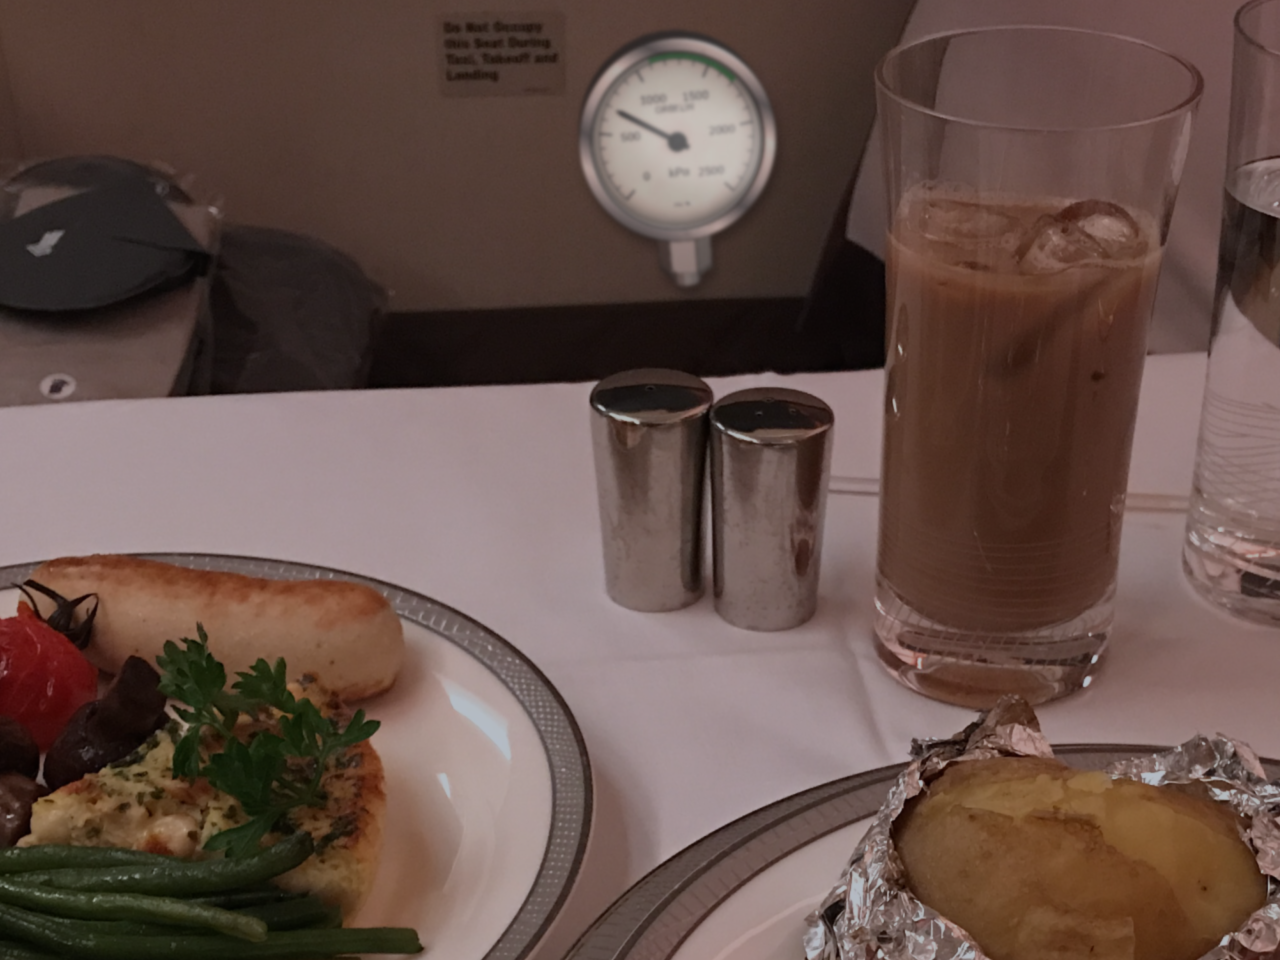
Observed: 700 kPa
